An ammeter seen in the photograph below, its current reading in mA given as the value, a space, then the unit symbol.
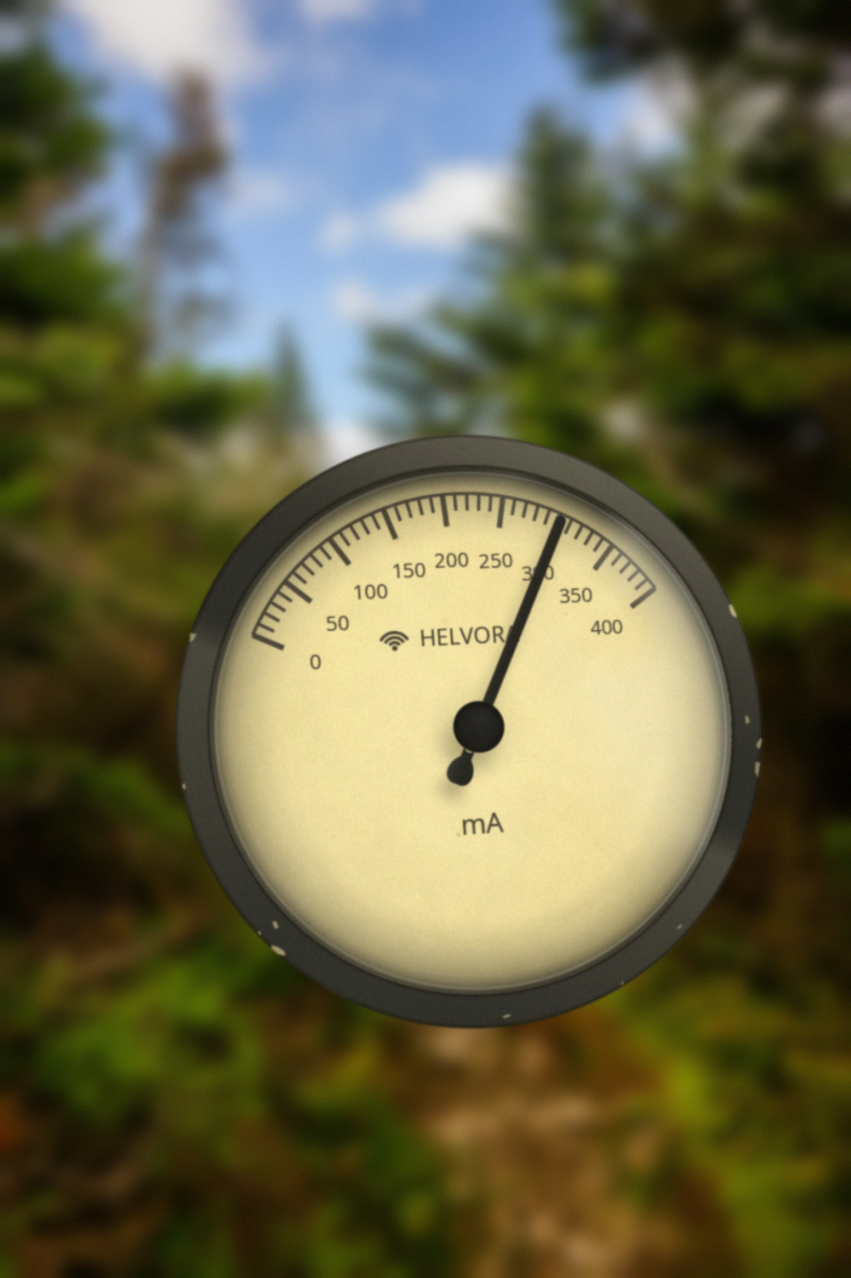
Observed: 300 mA
